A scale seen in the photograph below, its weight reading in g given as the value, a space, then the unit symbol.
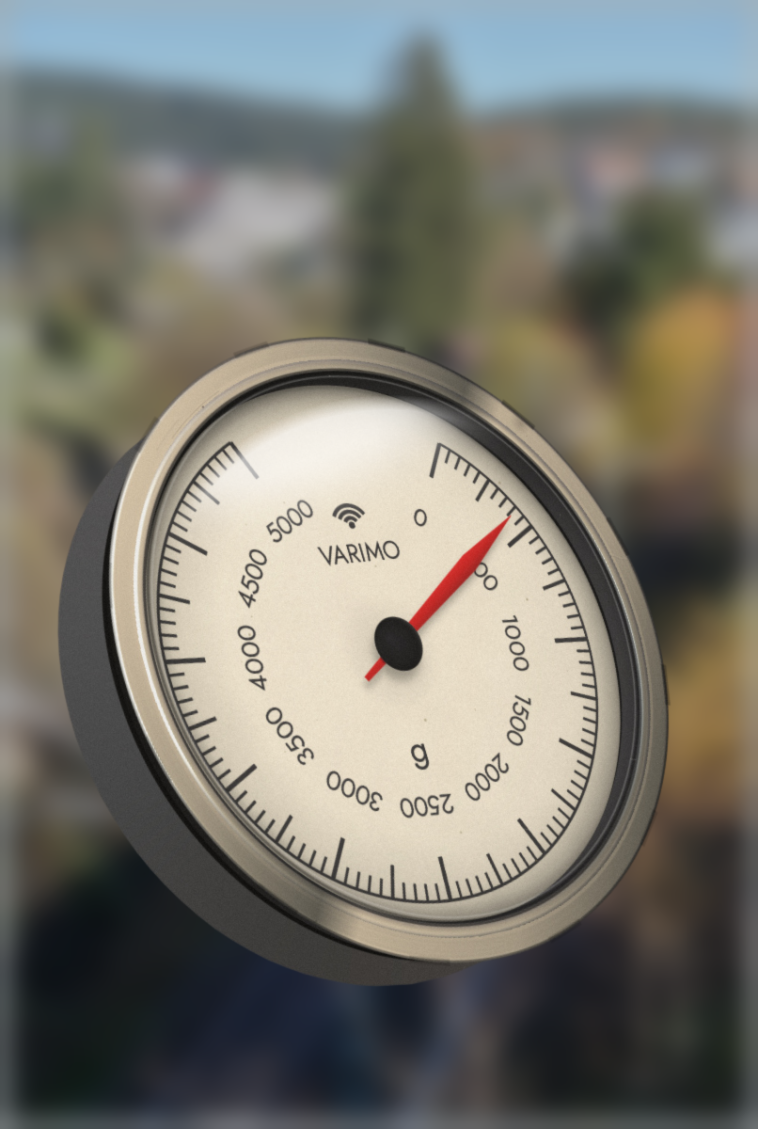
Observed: 400 g
